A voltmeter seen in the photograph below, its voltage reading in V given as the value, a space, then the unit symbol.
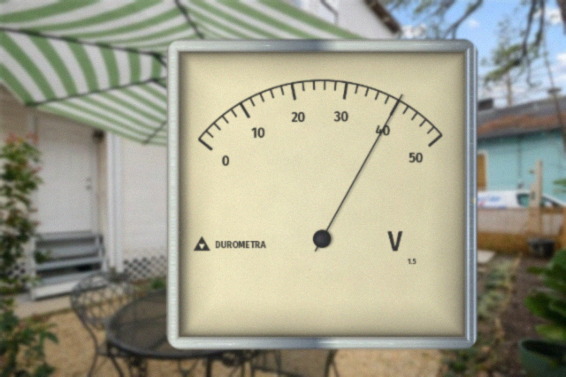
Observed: 40 V
